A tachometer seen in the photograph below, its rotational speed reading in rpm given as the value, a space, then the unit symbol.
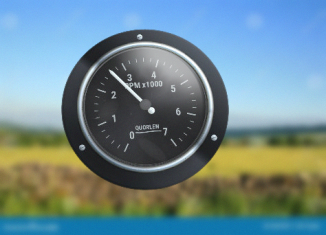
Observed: 2600 rpm
